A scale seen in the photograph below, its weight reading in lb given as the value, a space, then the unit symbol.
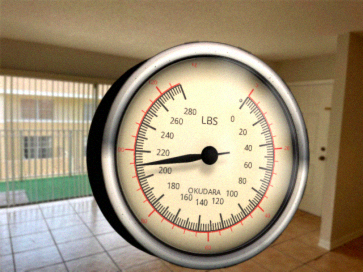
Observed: 210 lb
